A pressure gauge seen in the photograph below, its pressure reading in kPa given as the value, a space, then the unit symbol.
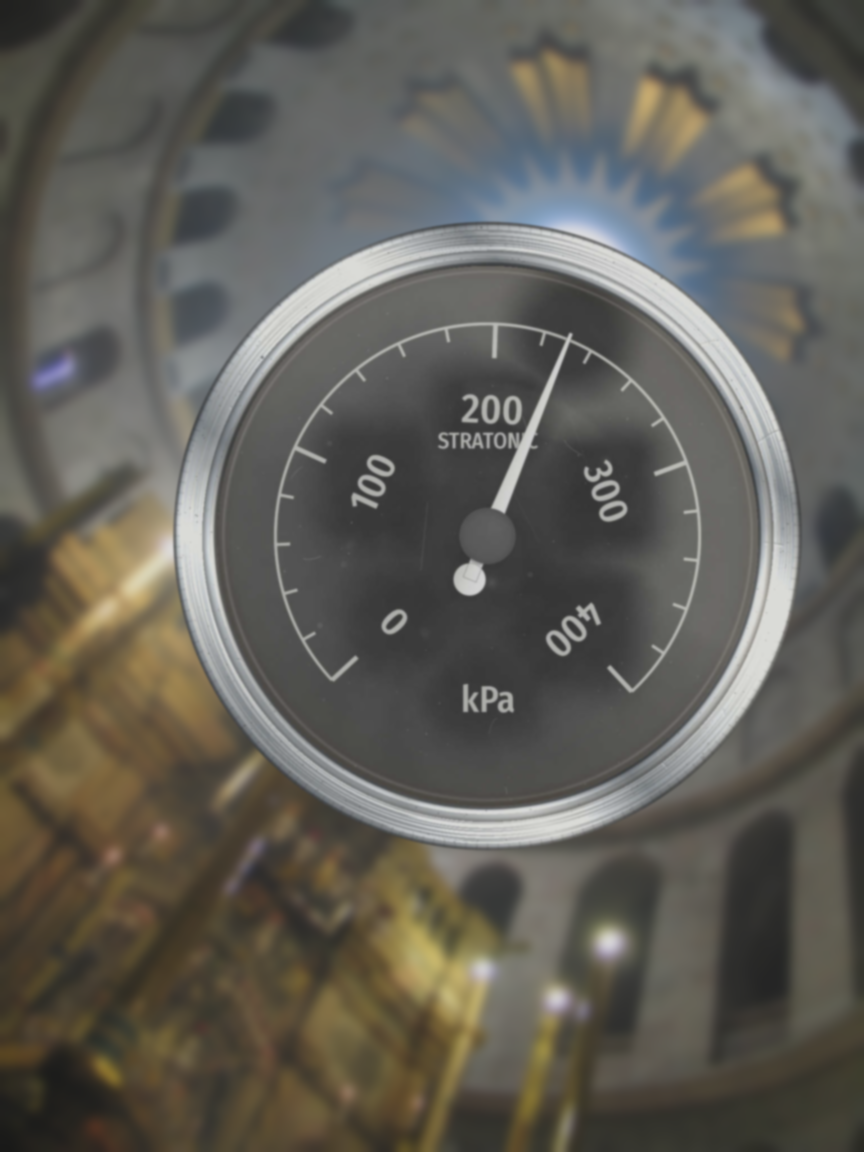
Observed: 230 kPa
